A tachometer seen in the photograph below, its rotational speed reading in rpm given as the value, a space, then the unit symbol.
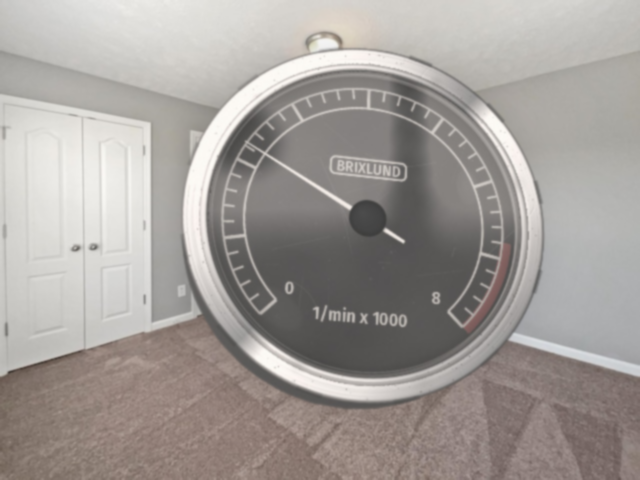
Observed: 2200 rpm
